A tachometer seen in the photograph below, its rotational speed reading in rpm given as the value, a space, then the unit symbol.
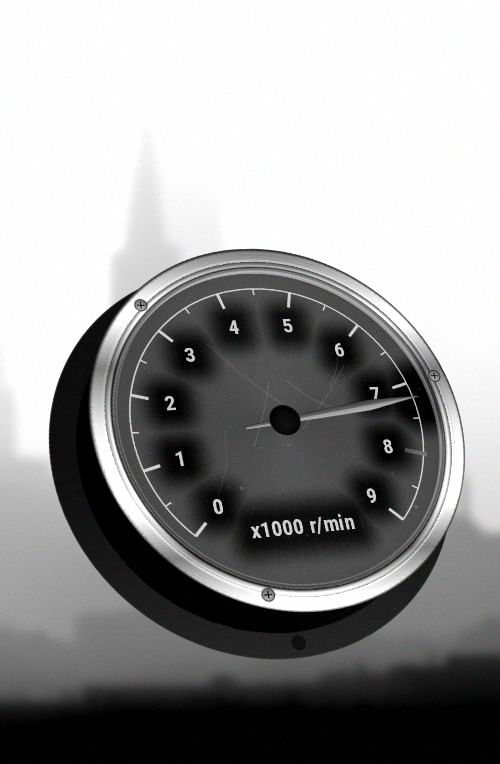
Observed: 7250 rpm
